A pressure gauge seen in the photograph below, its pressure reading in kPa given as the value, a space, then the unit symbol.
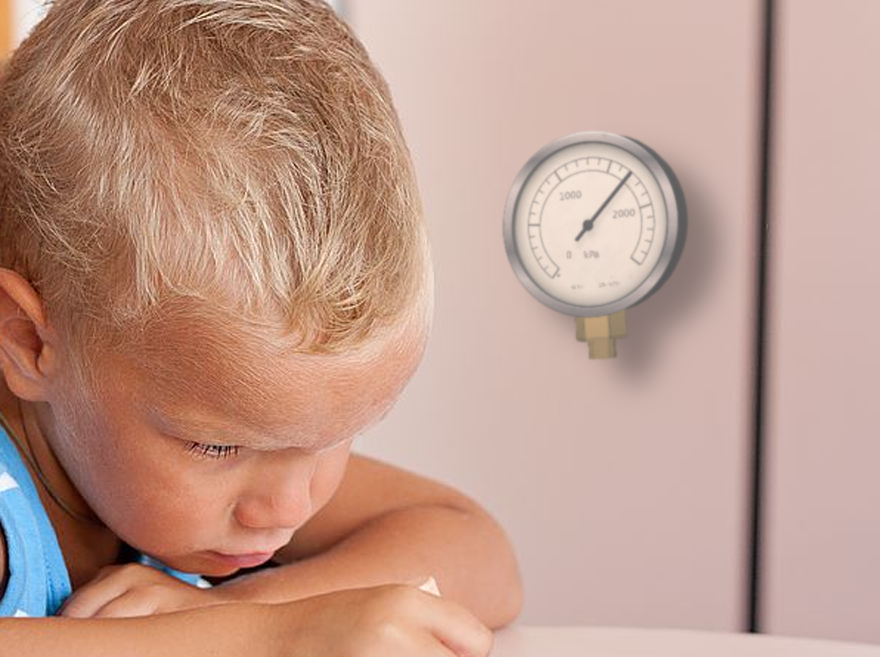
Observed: 1700 kPa
